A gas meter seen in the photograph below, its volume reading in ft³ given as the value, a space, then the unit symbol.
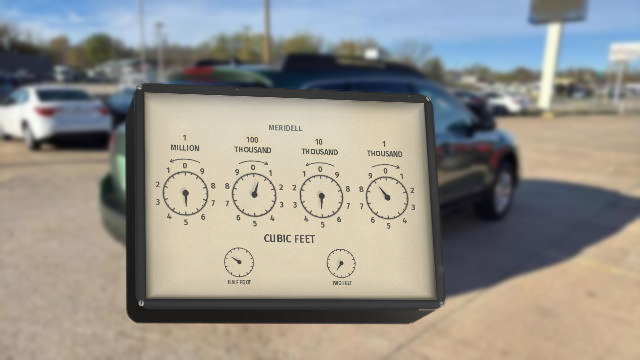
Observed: 504900 ft³
